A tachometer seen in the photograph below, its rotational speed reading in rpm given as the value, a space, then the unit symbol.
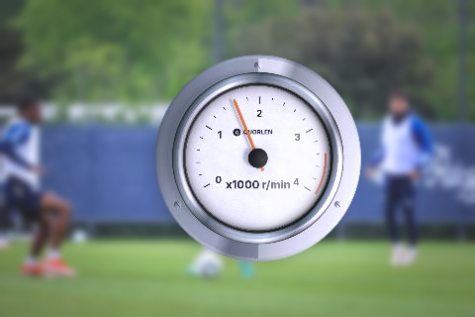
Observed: 1600 rpm
